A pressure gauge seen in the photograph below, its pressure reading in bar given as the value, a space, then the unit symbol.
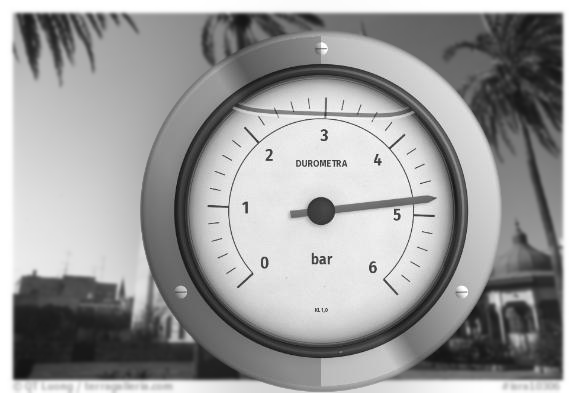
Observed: 4.8 bar
